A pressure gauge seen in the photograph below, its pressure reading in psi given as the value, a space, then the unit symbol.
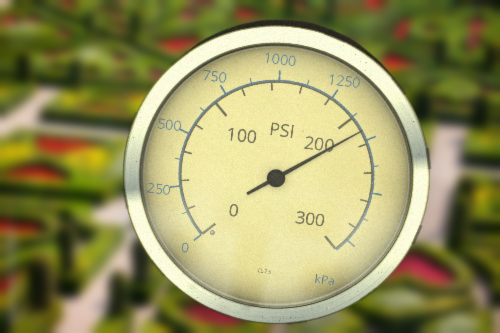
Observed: 210 psi
